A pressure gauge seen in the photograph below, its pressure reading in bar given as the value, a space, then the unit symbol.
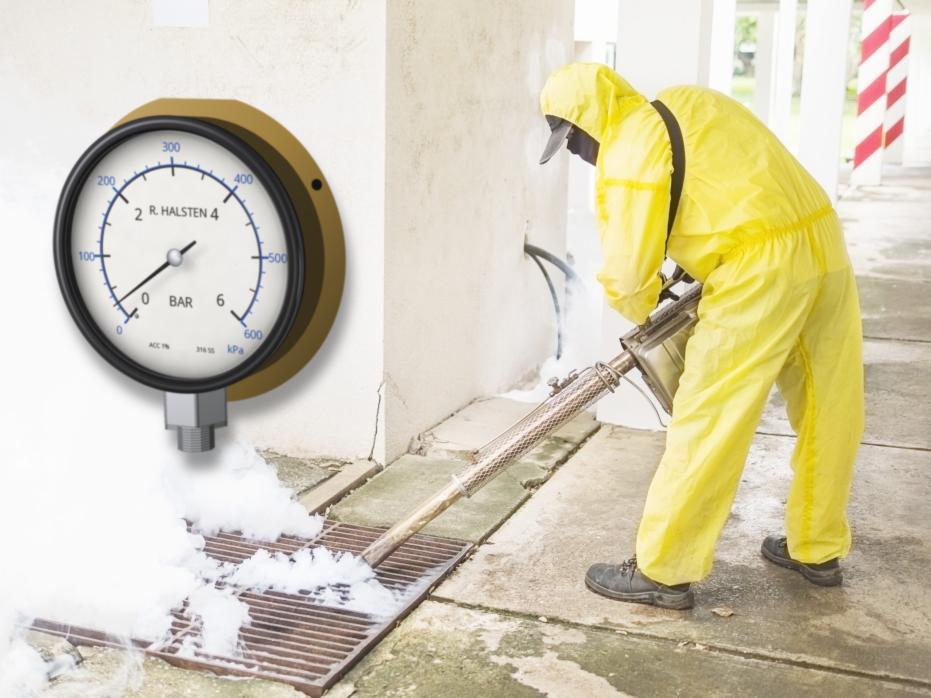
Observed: 0.25 bar
